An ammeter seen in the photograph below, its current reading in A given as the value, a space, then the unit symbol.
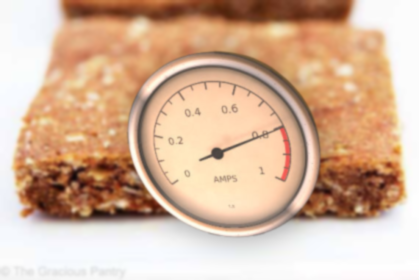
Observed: 0.8 A
